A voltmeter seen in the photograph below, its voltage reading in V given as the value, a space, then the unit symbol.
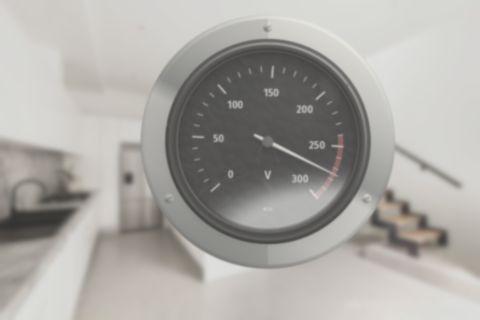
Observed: 275 V
